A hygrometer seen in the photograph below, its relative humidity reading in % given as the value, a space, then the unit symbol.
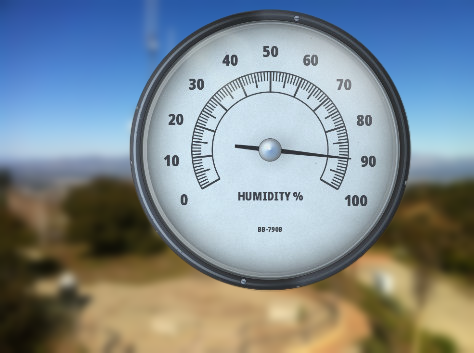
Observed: 90 %
